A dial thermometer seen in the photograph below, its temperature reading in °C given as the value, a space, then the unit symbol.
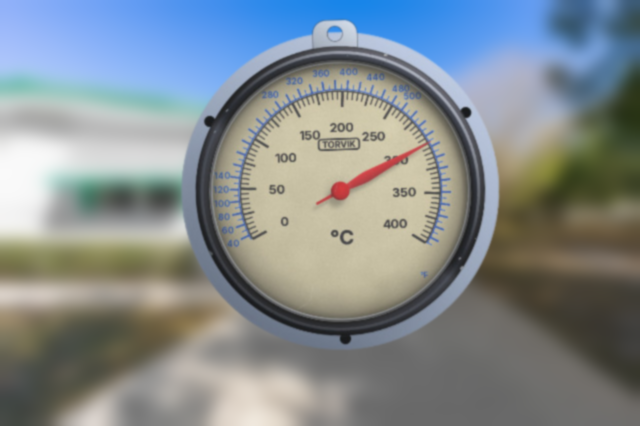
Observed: 300 °C
